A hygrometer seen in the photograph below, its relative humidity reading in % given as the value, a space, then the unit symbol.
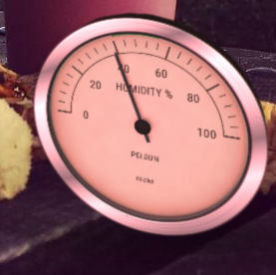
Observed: 40 %
